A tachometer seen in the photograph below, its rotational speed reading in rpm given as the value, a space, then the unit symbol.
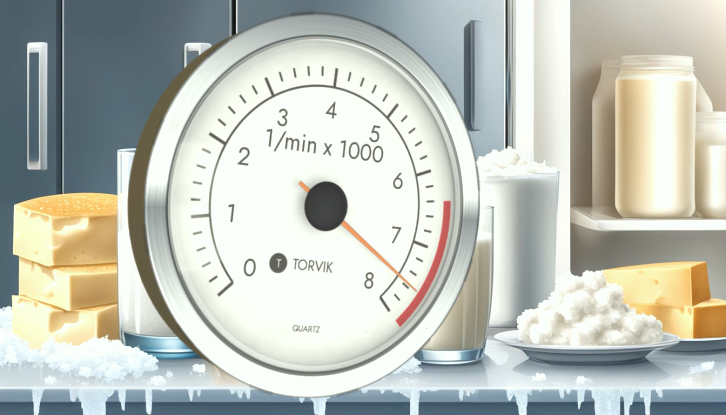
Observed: 7600 rpm
